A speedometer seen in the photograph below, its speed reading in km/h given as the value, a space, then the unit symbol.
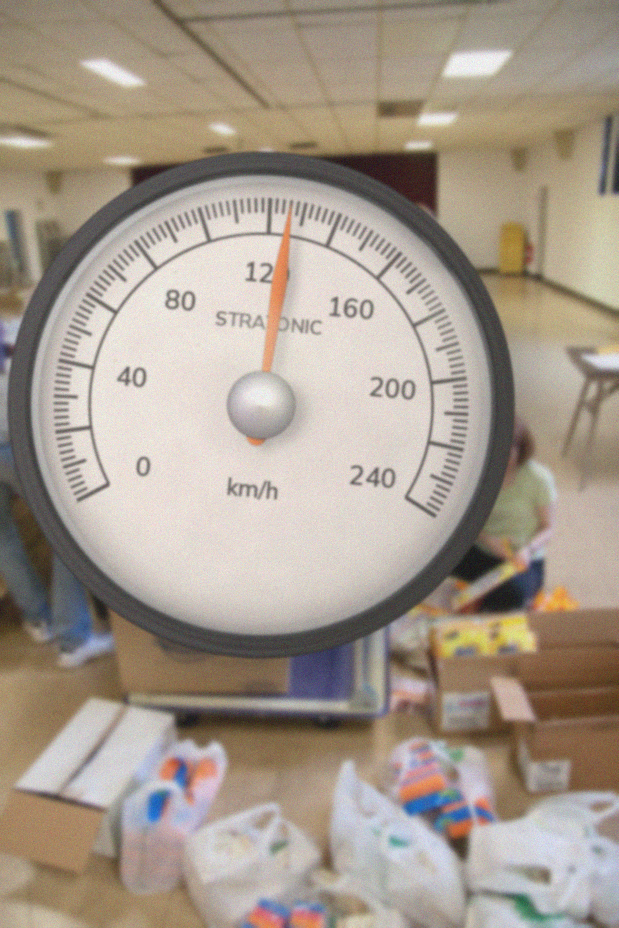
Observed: 126 km/h
